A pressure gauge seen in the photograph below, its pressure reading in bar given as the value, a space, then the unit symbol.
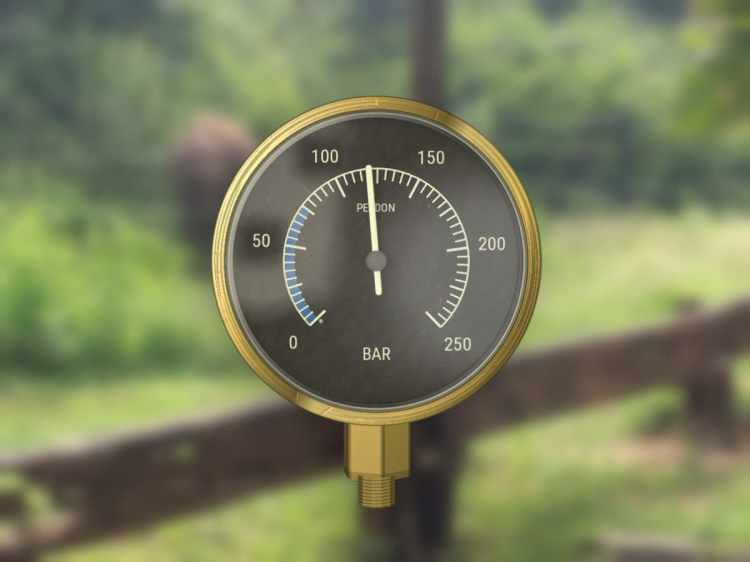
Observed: 120 bar
